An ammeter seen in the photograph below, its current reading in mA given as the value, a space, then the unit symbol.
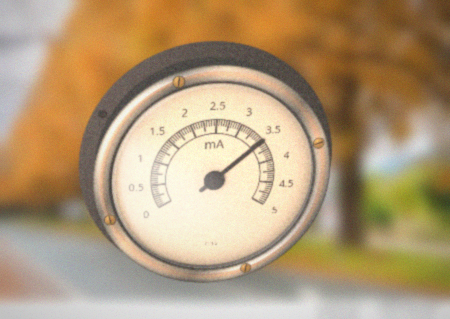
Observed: 3.5 mA
